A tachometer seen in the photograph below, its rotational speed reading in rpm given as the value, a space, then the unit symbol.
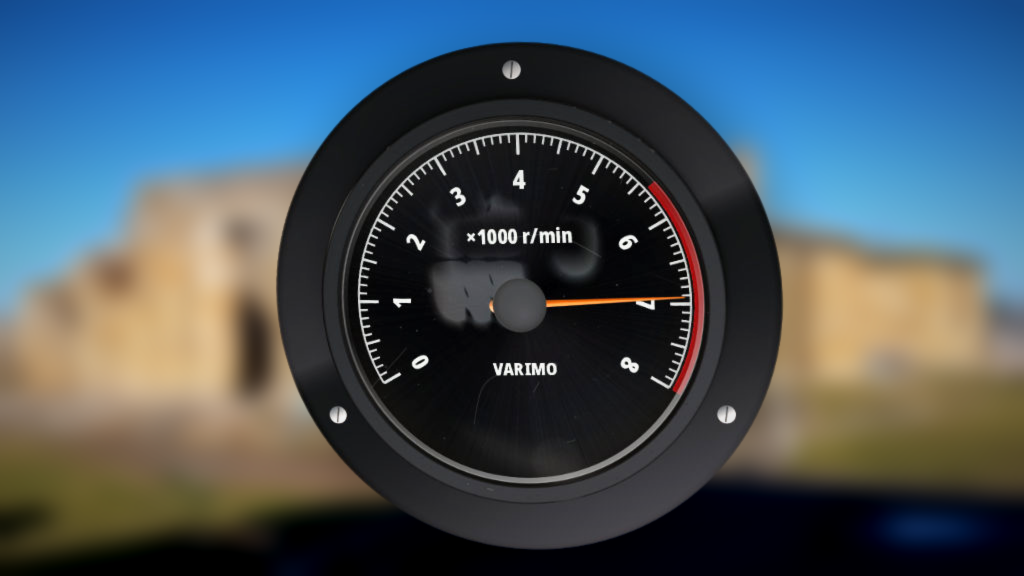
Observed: 6900 rpm
